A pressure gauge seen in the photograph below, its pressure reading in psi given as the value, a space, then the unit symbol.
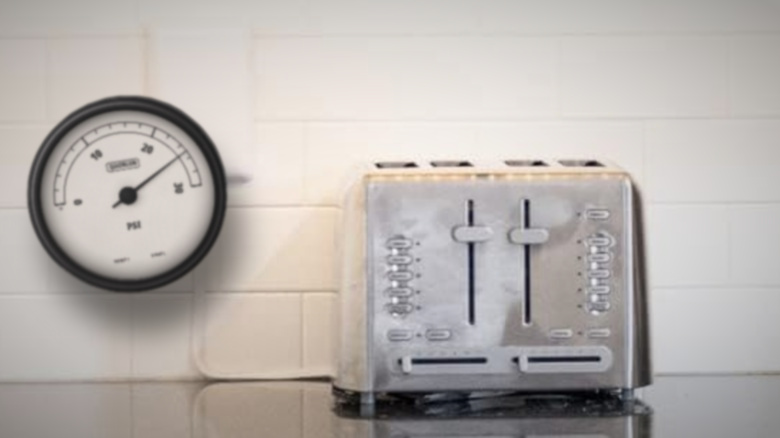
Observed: 25 psi
